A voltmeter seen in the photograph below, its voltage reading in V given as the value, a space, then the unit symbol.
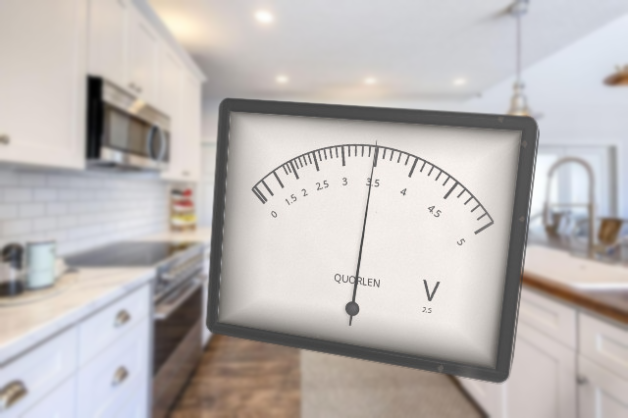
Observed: 3.5 V
